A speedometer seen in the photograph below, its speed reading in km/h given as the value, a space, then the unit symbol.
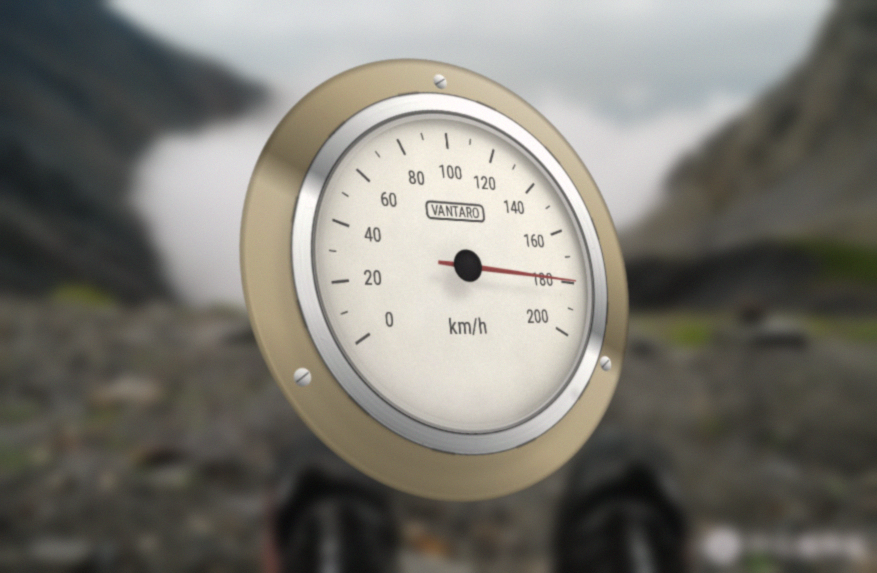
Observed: 180 km/h
